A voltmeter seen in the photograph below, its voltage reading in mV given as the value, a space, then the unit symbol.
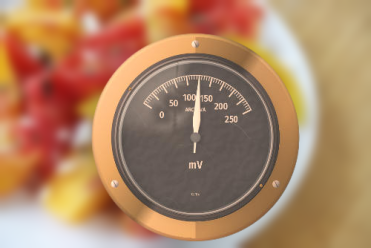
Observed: 125 mV
